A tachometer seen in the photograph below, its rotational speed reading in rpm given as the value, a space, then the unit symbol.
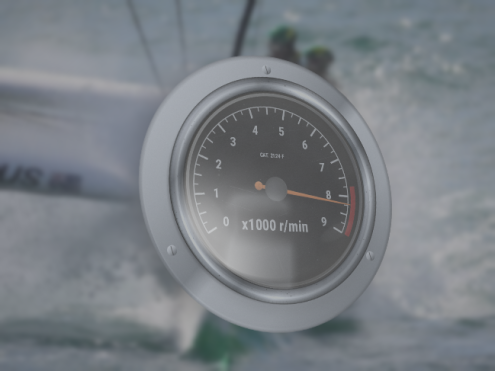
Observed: 8250 rpm
